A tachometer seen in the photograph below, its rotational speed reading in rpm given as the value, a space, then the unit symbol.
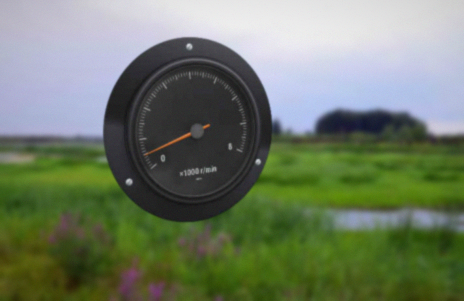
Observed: 500 rpm
